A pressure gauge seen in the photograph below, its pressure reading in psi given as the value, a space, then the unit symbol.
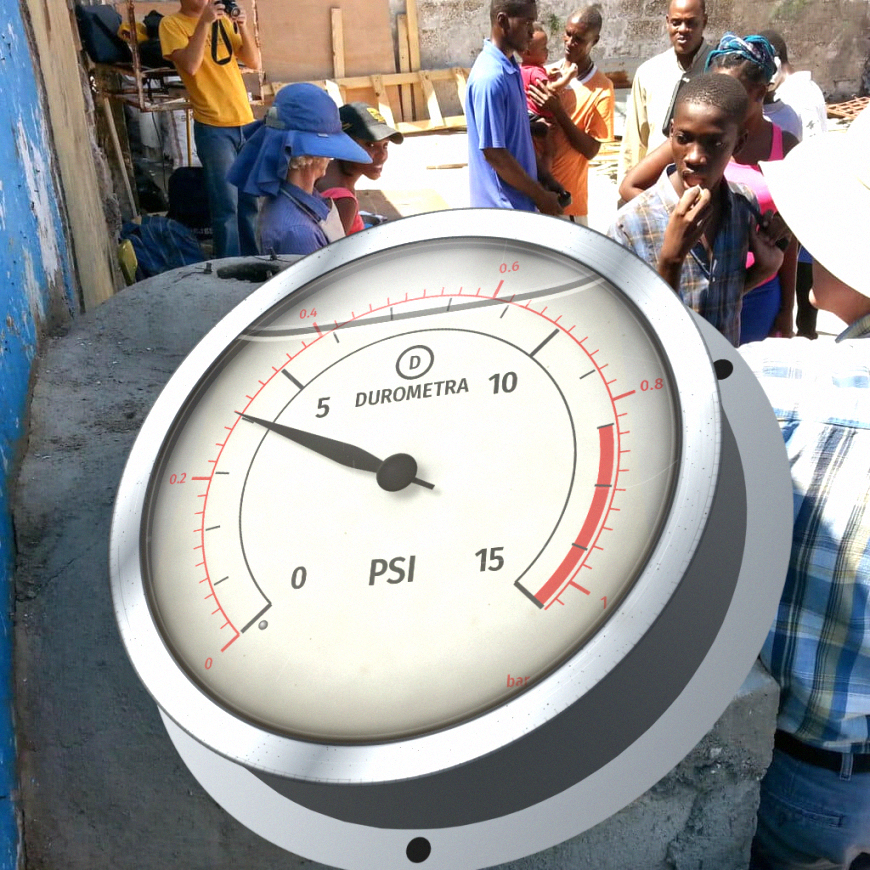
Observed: 4 psi
